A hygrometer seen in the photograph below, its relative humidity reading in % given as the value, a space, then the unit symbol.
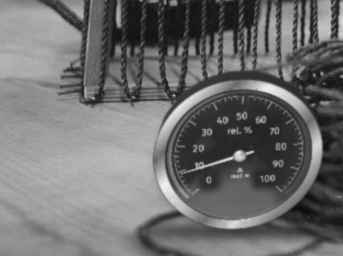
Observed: 10 %
